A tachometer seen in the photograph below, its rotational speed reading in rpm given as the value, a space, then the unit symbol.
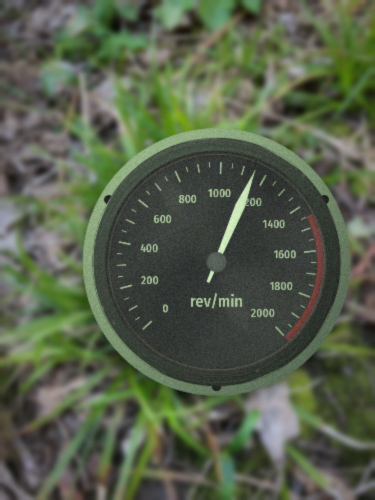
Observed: 1150 rpm
